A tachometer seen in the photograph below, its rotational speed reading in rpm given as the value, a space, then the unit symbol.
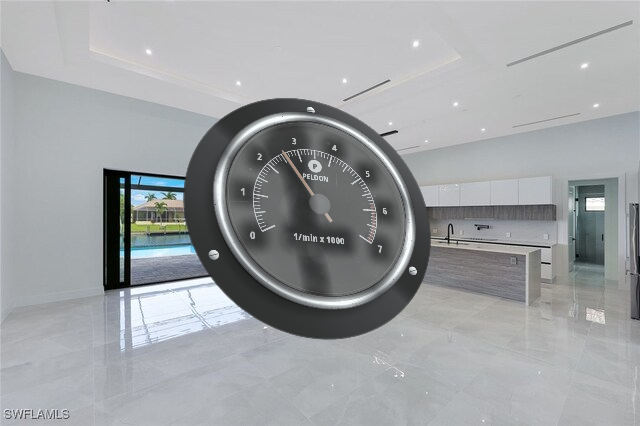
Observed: 2500 rpm
